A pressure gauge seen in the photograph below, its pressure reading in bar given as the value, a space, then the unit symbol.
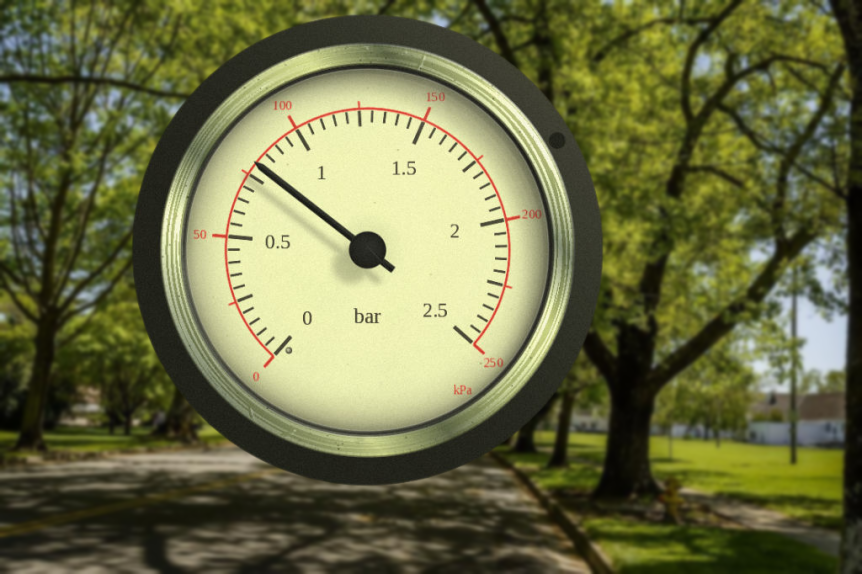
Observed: 0.8 bar
